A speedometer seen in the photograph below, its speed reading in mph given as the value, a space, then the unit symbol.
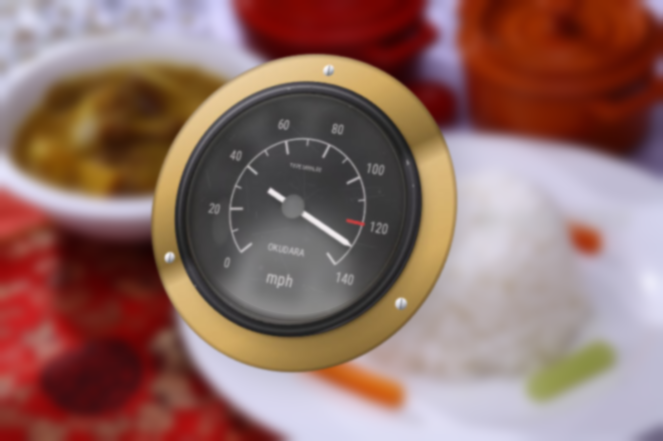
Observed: 130 mph
